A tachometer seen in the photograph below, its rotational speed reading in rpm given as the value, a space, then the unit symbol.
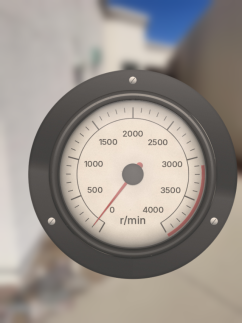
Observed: 100 rpm
